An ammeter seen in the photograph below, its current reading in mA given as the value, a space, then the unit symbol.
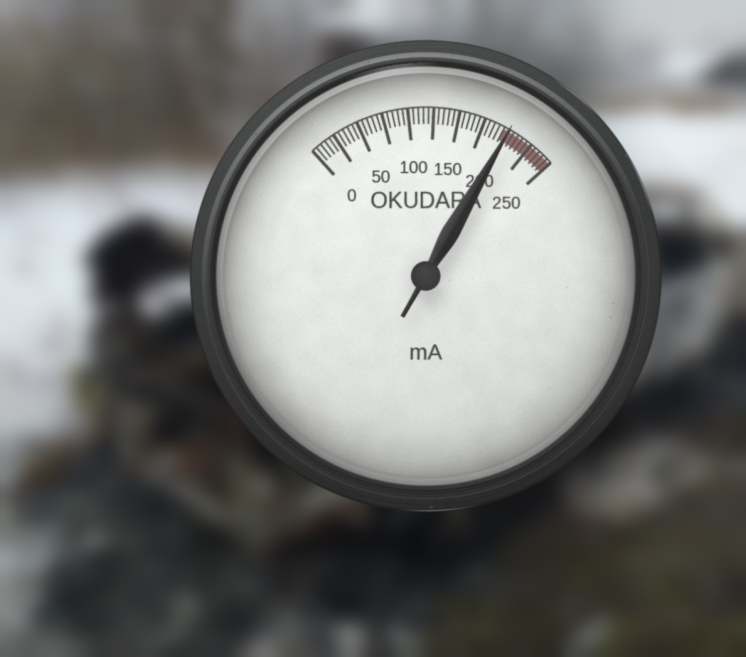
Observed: 200 mA
